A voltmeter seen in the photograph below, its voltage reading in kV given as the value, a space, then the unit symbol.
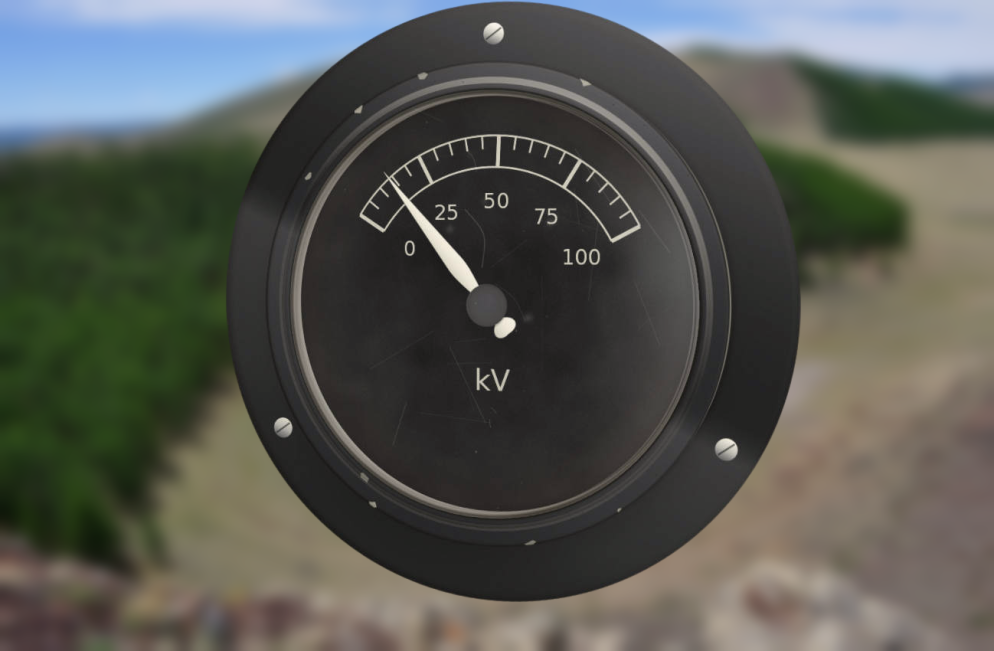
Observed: 15 kV
